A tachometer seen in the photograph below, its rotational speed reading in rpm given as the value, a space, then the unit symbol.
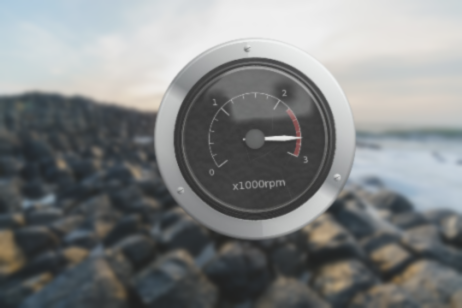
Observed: 2700 rpm
